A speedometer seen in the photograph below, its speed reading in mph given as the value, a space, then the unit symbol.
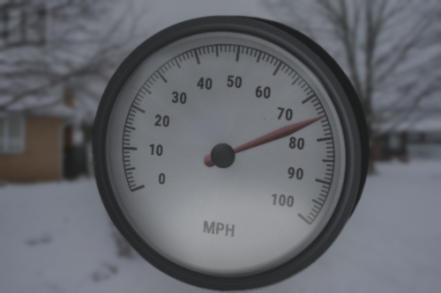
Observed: 75 mph
